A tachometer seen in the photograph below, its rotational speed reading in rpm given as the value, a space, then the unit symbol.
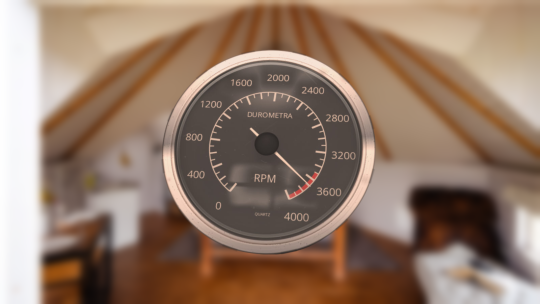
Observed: 3700 rpm
